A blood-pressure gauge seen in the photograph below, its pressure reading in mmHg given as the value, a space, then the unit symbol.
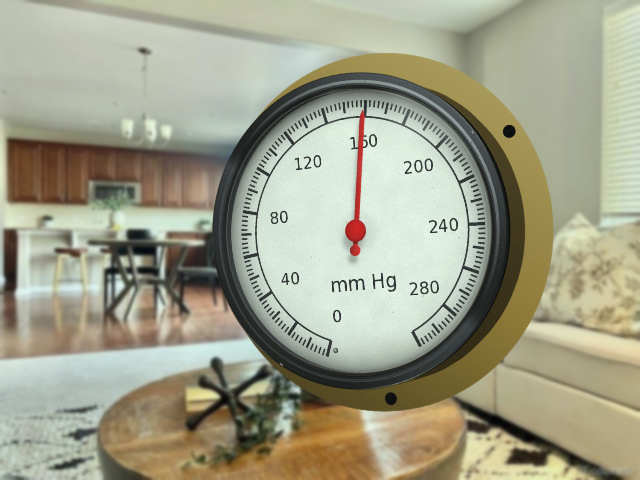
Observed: 160 mmHg
